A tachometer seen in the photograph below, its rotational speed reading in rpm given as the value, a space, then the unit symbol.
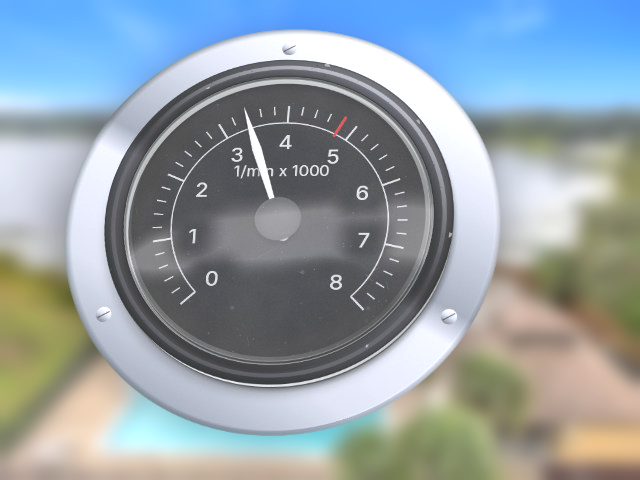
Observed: 3400 rpm
